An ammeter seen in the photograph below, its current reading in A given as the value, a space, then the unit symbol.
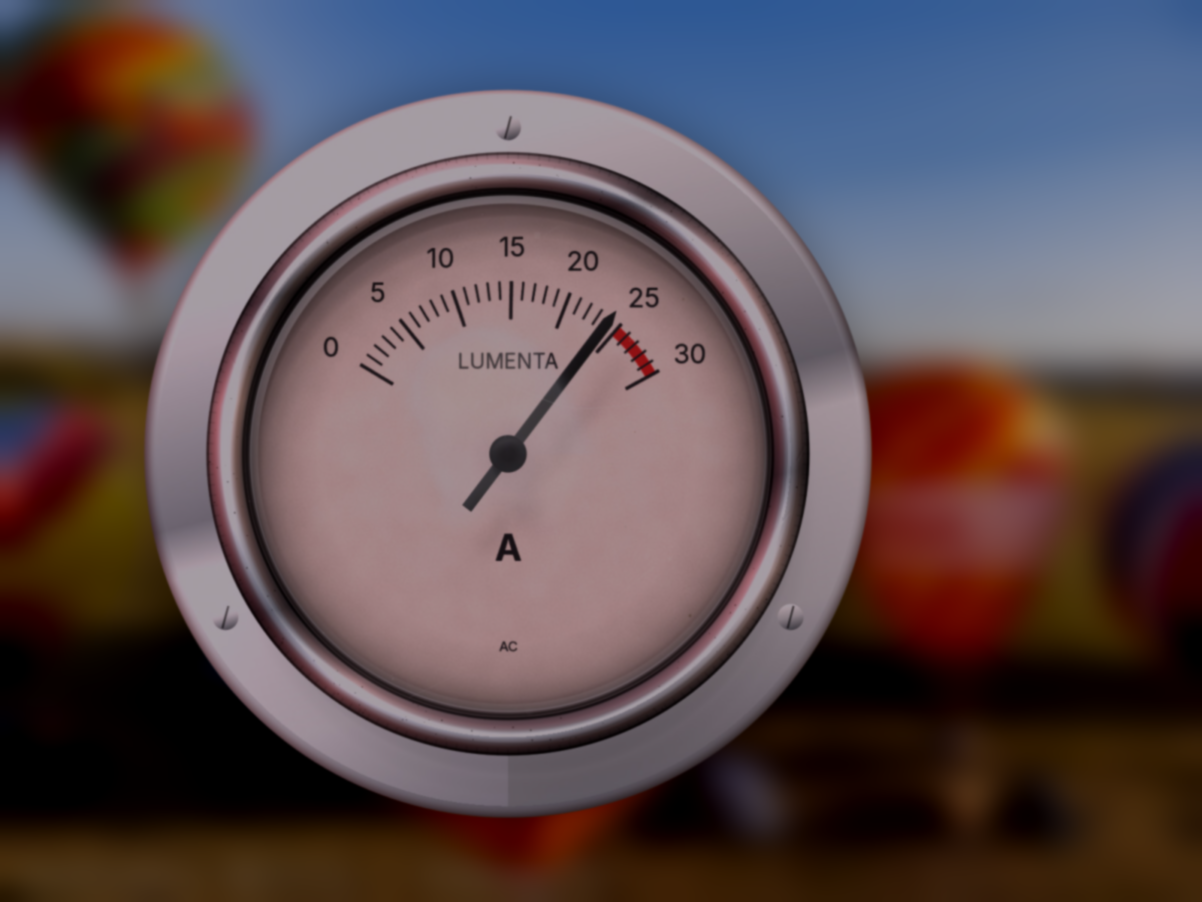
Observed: 24 A
